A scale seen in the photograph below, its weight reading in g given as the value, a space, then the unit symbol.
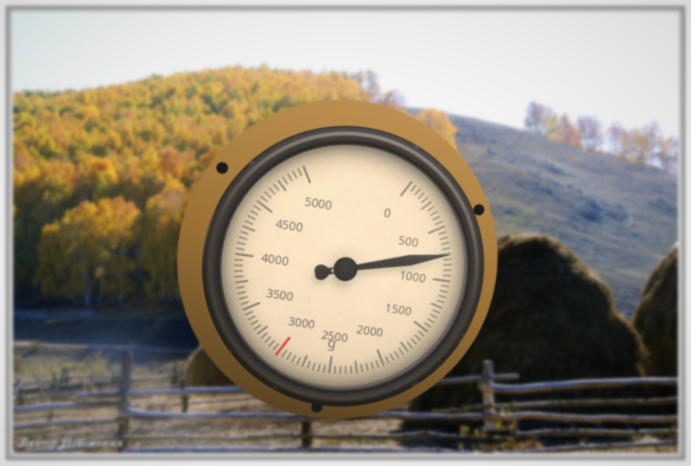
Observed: 750 g
